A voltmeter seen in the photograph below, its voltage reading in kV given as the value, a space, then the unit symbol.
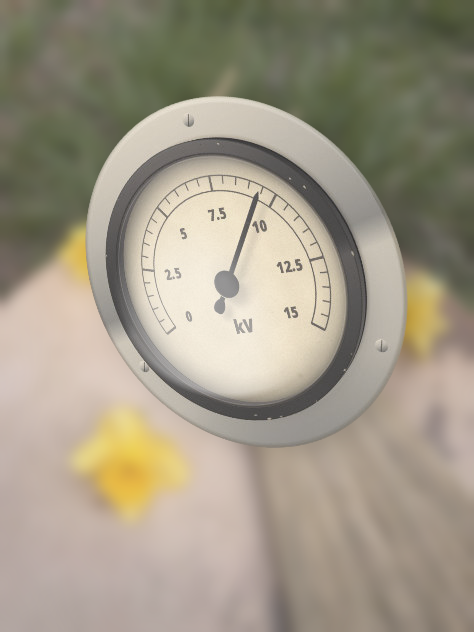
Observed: 9.5 kV
